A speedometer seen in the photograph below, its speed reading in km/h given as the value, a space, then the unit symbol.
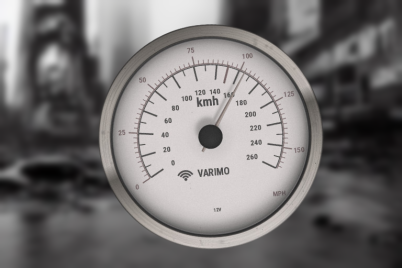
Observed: 165 km/h
